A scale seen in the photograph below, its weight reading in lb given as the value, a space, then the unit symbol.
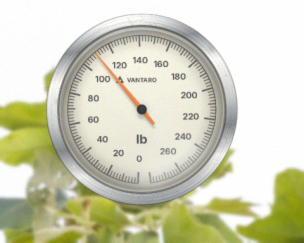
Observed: 110 lb
